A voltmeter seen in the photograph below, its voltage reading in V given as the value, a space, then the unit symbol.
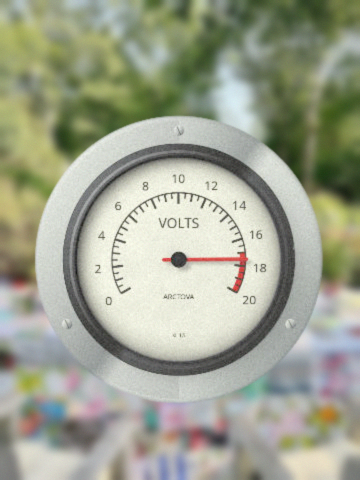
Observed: 17.5 V
